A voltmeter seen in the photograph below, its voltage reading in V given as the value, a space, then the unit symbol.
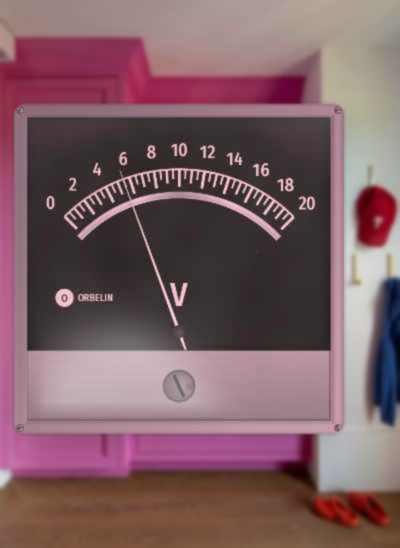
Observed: 5.5 V
